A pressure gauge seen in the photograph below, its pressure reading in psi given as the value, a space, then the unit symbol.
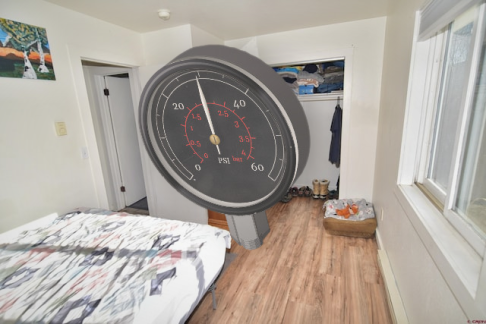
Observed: 30 psi
